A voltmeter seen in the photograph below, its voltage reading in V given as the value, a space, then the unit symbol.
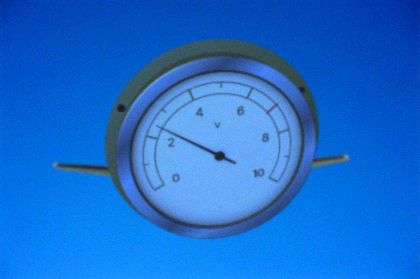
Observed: 2.5 V
